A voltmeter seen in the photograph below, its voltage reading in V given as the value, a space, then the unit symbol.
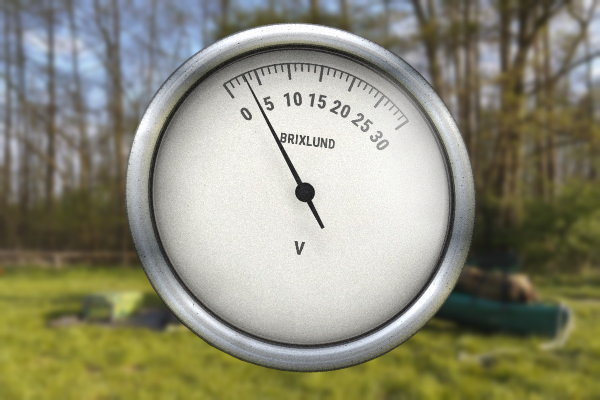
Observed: 3 V
